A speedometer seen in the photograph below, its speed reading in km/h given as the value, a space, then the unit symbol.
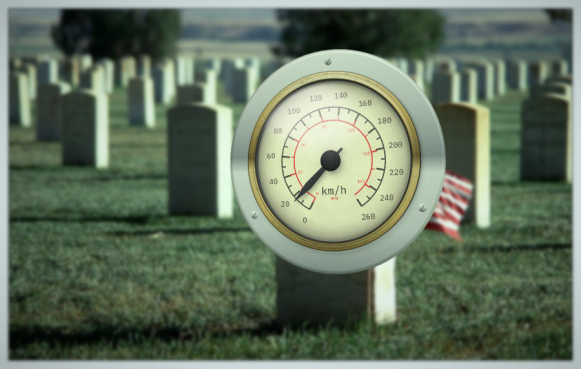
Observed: 15 km/h
